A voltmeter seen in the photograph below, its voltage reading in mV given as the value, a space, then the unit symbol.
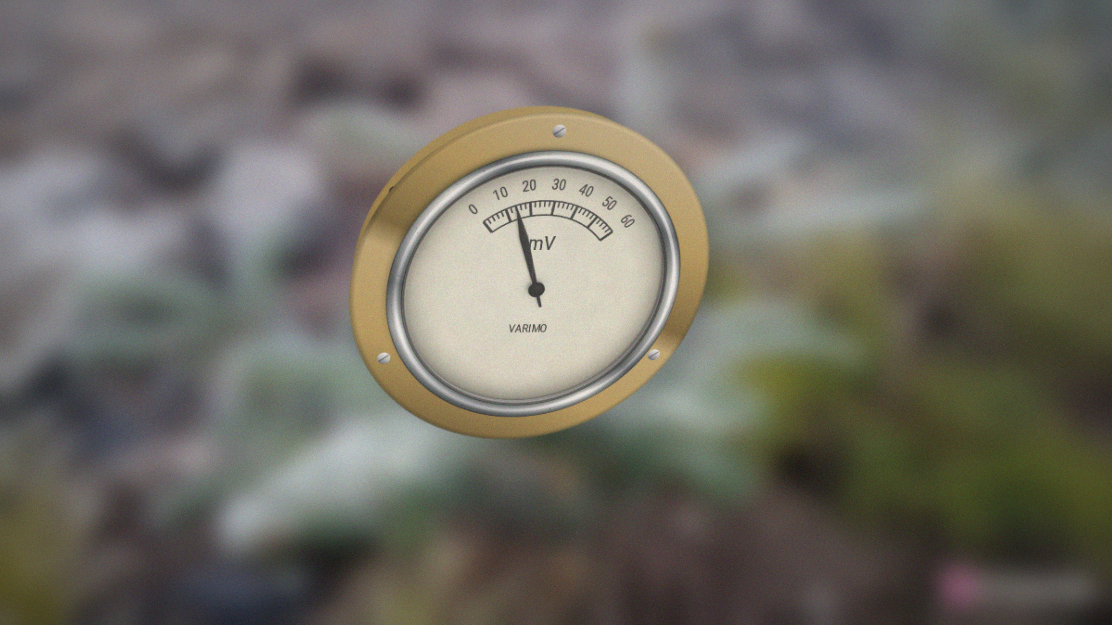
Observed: 14 mV
